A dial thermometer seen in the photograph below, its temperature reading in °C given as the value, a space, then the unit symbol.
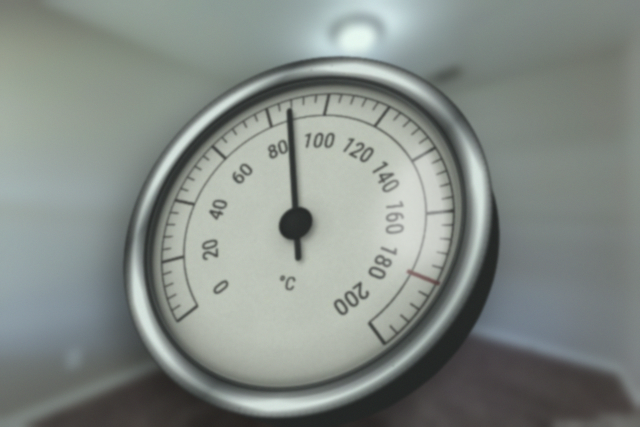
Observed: 88 °C
